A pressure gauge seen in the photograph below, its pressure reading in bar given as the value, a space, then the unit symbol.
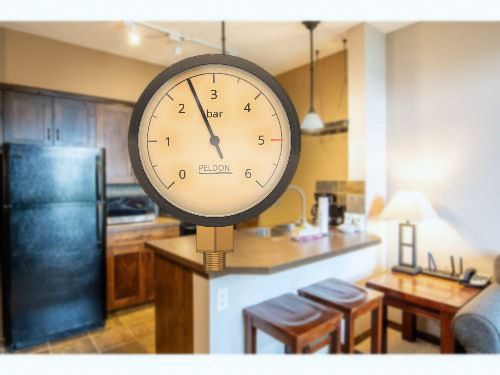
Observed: 2.5 bar
